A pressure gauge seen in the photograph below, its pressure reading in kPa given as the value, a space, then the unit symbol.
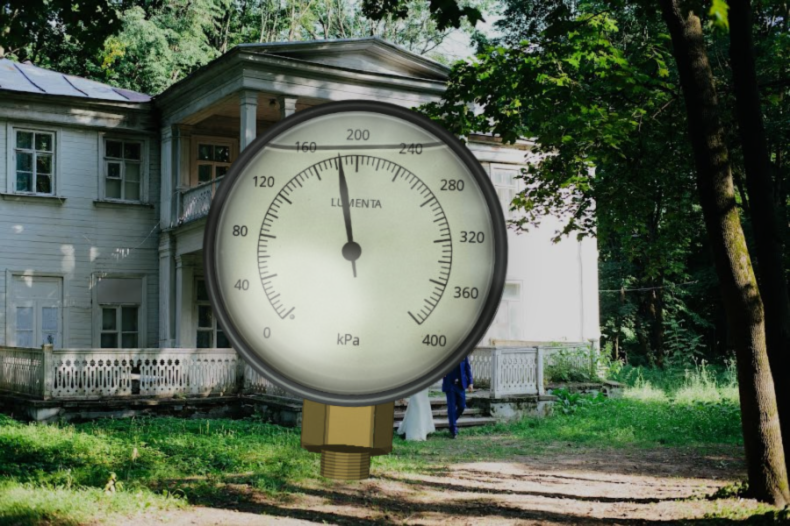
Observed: 185 kPa
